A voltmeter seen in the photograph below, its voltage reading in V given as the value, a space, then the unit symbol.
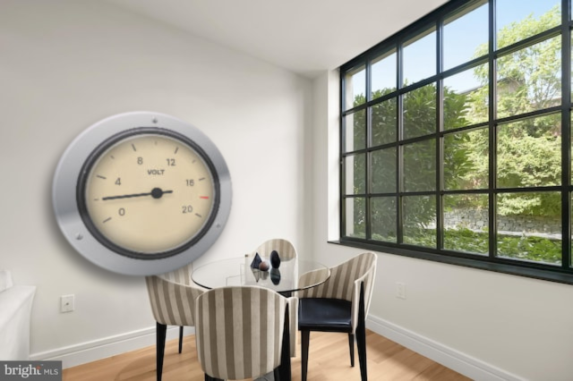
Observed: 2 V
